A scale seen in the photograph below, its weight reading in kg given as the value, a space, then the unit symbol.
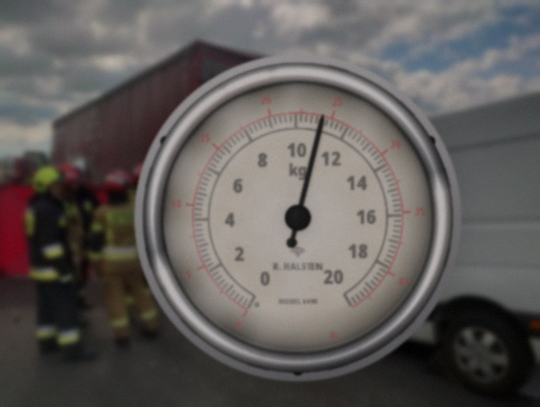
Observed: 11 kg
